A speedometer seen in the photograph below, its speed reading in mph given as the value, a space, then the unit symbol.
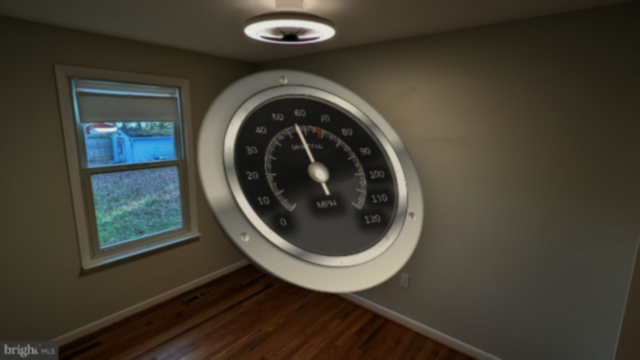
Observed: 55 mph
